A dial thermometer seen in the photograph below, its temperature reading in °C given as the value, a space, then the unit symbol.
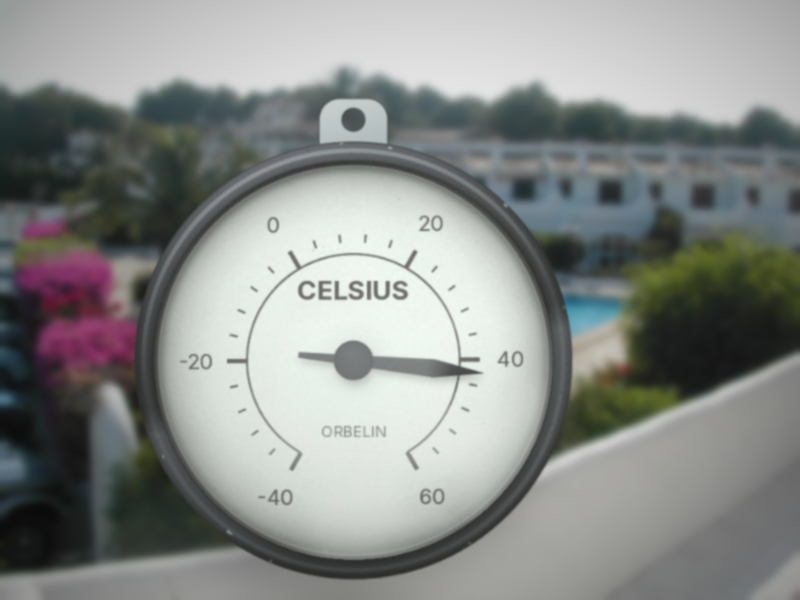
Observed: 42 °C
